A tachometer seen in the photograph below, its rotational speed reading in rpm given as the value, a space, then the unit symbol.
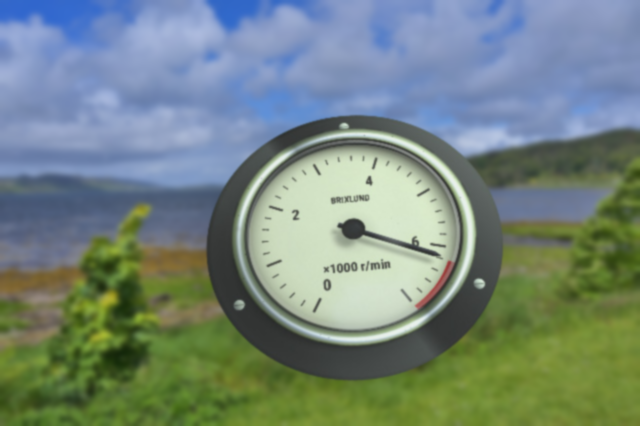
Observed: 6200 rpm
